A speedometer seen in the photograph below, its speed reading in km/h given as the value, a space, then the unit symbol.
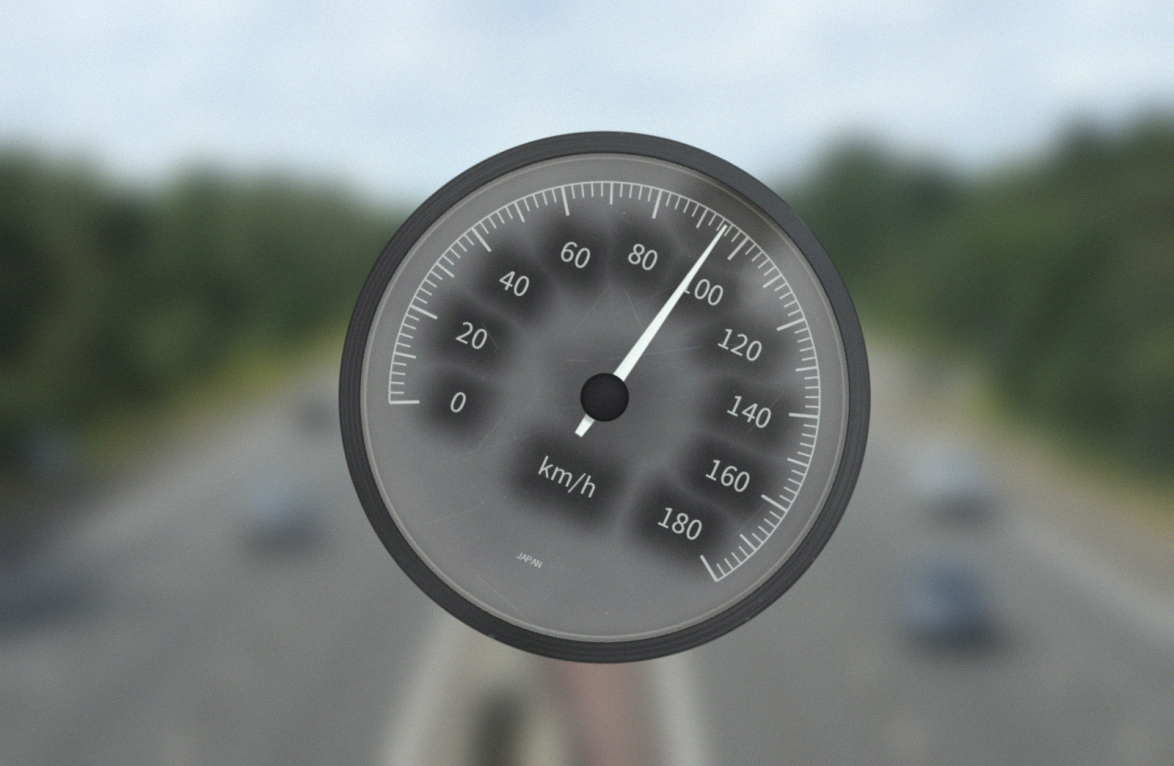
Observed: 95 km/h
